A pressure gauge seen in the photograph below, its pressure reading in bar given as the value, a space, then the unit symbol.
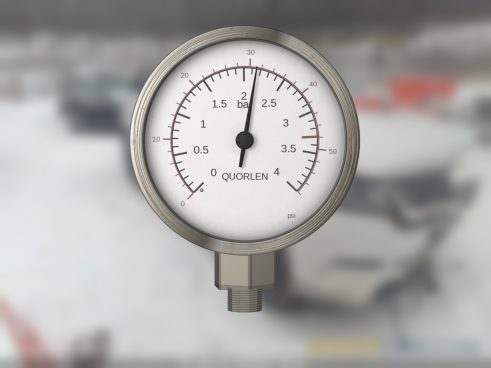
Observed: 2.15 bar
